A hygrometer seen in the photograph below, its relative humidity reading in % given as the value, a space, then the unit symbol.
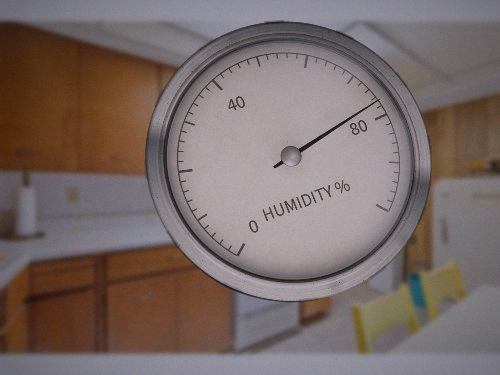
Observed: 77 %
